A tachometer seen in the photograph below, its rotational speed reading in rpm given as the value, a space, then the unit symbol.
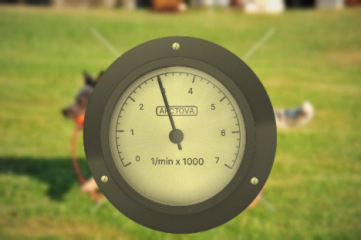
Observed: 3000 rpm
